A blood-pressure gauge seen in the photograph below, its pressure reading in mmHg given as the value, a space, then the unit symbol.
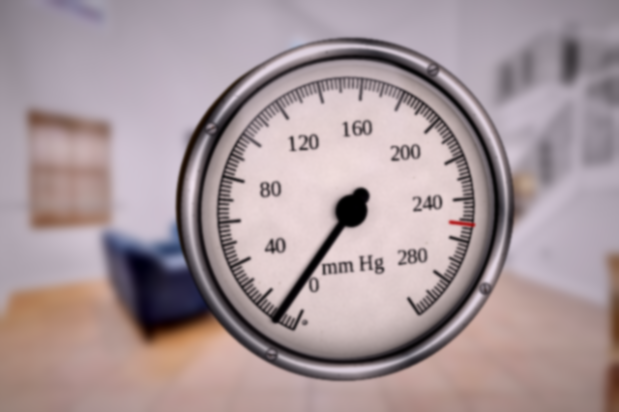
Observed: 10 mmHg
